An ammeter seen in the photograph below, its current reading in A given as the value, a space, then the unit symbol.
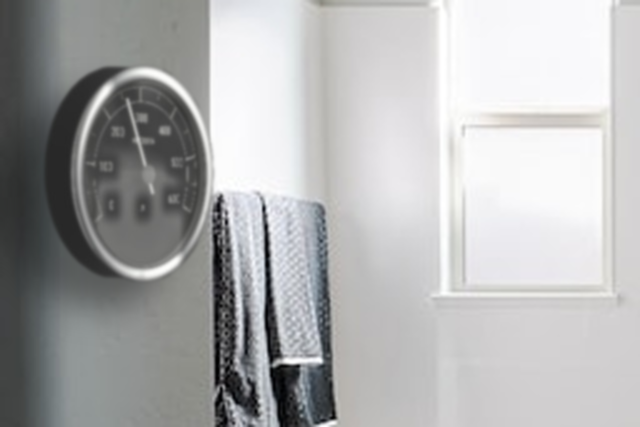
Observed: 250 A
